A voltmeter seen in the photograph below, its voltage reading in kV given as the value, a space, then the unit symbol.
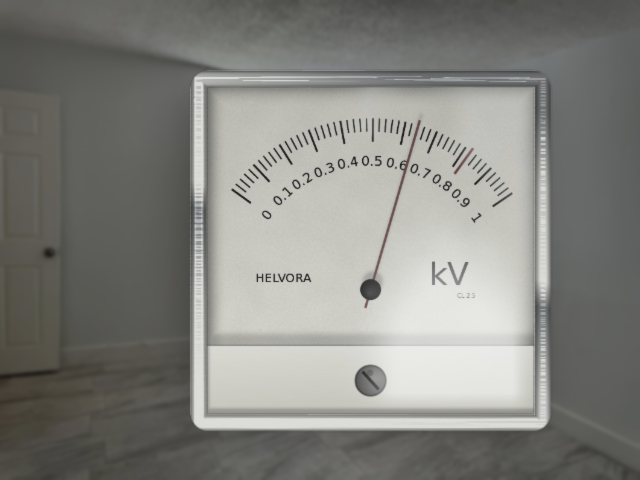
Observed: 0.64 kV
